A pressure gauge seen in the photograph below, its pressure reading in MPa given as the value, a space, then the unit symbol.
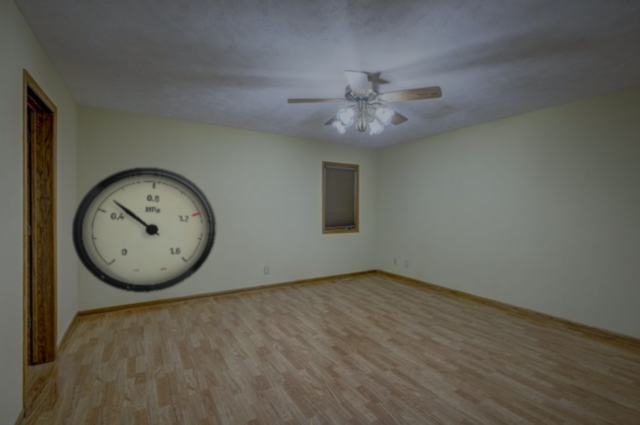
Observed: 0.5 MPa
